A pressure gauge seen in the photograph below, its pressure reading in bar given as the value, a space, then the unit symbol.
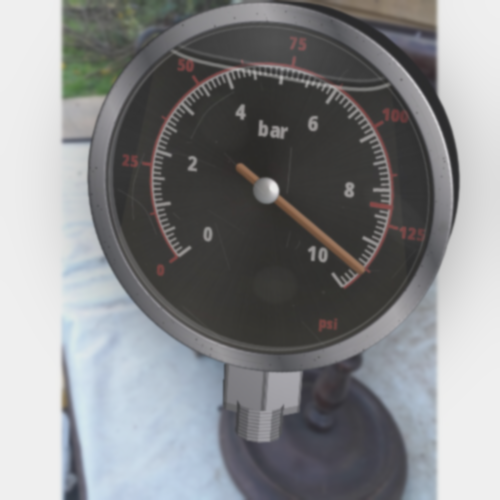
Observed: 9.5 bar
